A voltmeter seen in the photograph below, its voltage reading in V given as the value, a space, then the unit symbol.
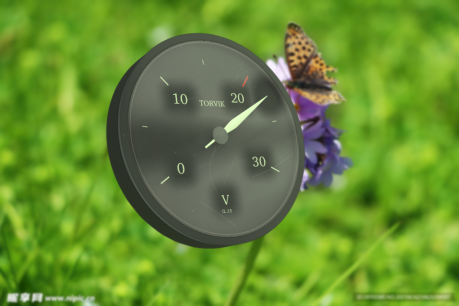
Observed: 22.5 V
